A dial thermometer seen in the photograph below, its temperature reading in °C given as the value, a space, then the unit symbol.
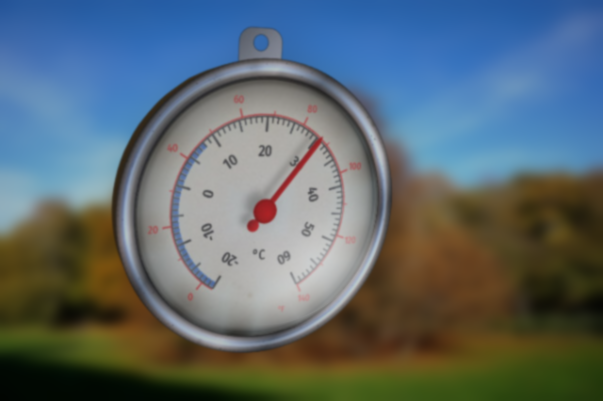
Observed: 30 °C
